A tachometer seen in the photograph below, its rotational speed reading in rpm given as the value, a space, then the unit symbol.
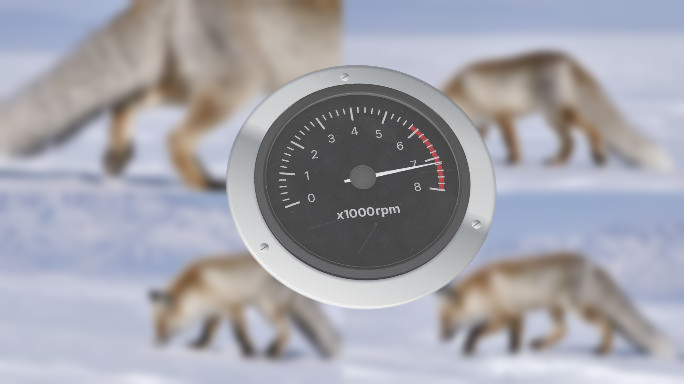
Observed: 7200 rpm
